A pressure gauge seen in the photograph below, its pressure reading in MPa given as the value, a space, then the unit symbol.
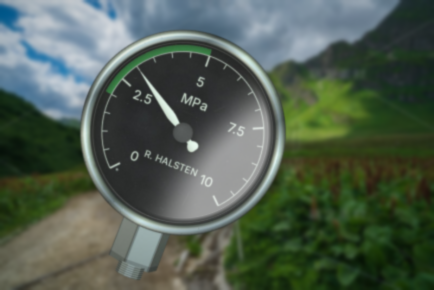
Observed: 3 MPa
